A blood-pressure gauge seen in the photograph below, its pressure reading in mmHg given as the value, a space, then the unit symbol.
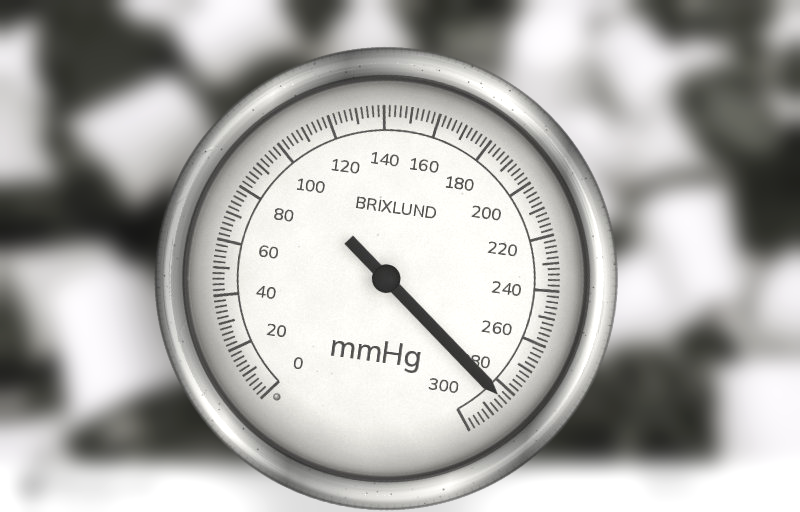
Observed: 284 mmHg
